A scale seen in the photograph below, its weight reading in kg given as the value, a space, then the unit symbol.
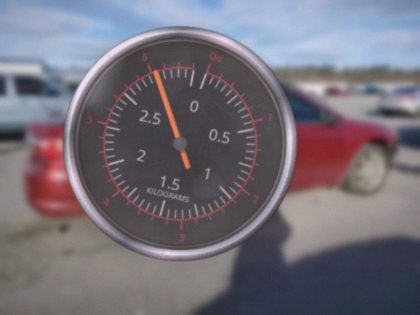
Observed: 2.75 kg
